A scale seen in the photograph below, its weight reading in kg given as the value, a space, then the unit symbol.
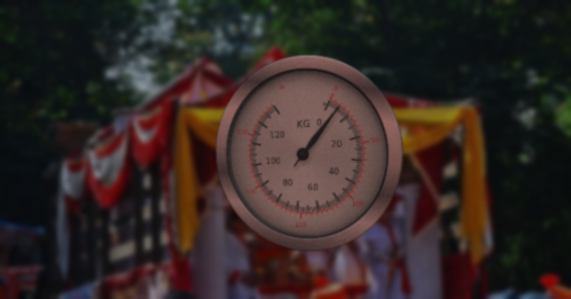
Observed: 5 kg
